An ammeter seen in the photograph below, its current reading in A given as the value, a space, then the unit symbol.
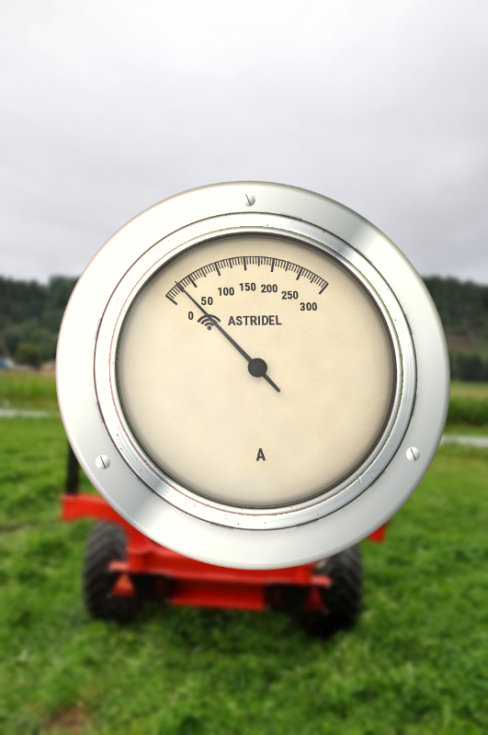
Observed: 25 A
